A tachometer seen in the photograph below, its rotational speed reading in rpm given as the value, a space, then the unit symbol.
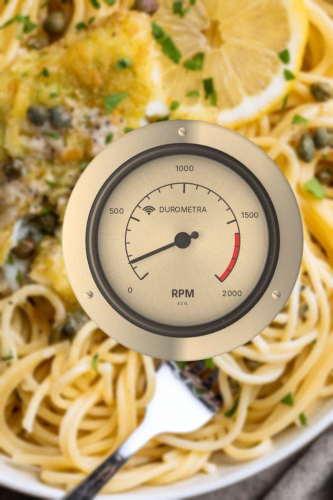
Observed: 150 rpm
